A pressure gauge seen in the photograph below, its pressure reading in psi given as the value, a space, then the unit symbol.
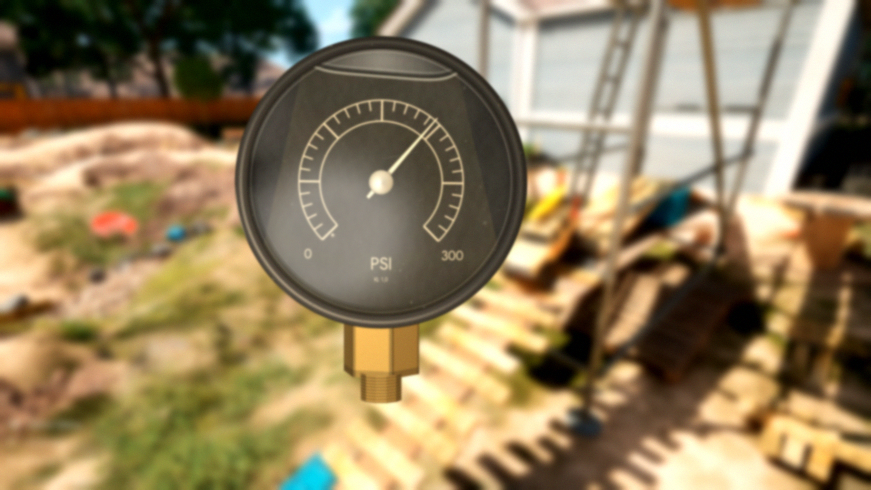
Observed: 195 psi
